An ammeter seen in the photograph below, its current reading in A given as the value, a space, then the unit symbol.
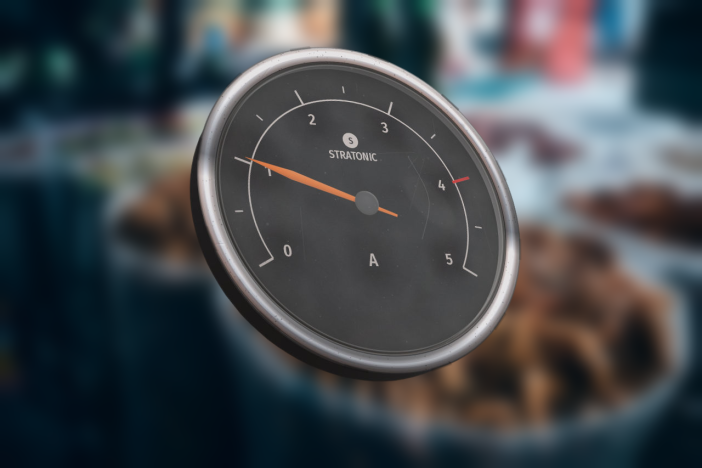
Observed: 1 A
